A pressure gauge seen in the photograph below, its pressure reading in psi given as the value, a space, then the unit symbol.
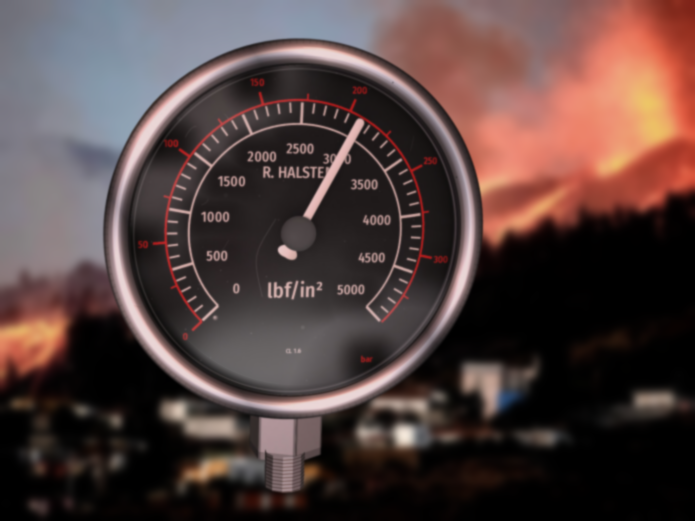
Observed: 3000 psi
